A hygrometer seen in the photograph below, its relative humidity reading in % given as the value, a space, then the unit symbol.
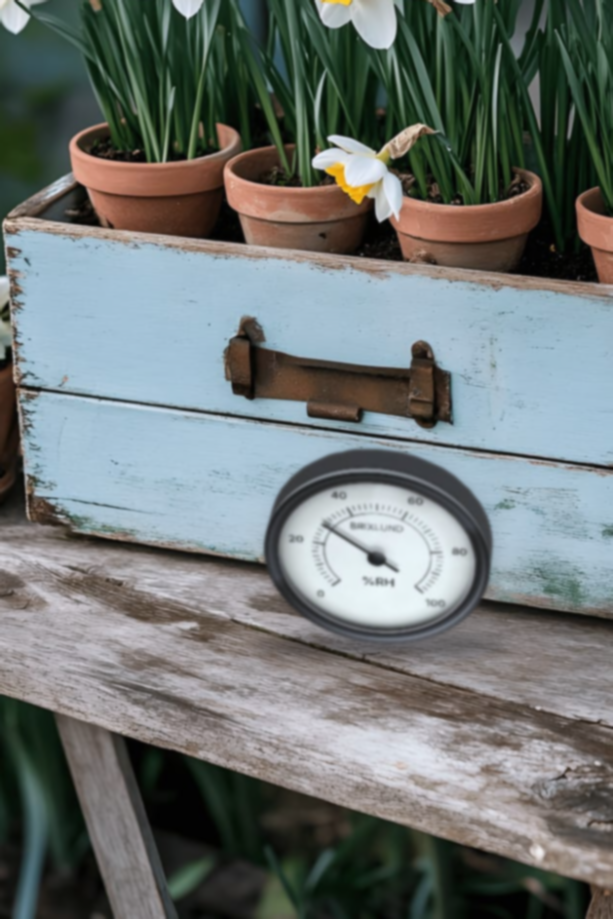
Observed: 30 %
